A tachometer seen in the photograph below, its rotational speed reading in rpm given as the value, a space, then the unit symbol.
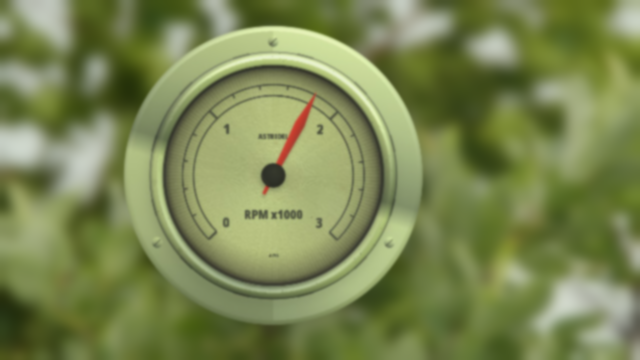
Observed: 1800 rpm
